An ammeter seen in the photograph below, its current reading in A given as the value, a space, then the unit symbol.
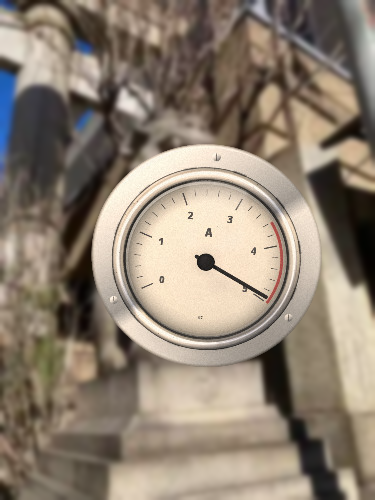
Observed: 4.9 A
